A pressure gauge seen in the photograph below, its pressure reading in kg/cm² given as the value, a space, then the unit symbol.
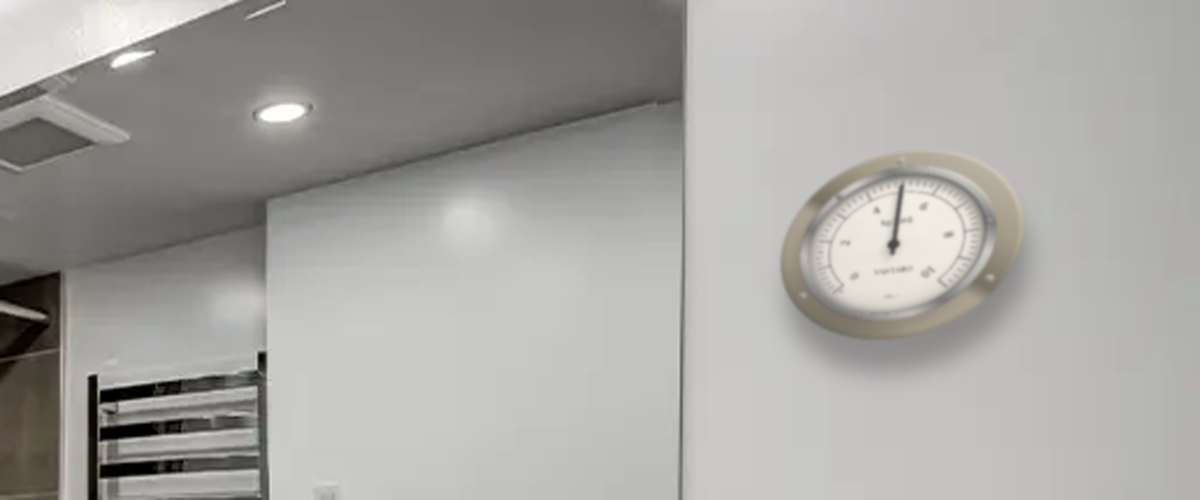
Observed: 5 kg/cm²
